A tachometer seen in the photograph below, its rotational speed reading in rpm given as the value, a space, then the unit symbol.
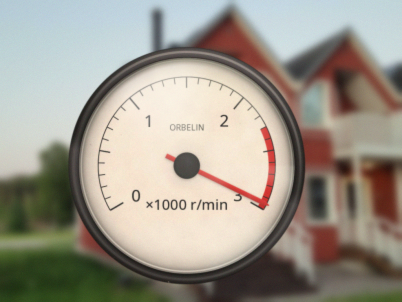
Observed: 2950 rpm
